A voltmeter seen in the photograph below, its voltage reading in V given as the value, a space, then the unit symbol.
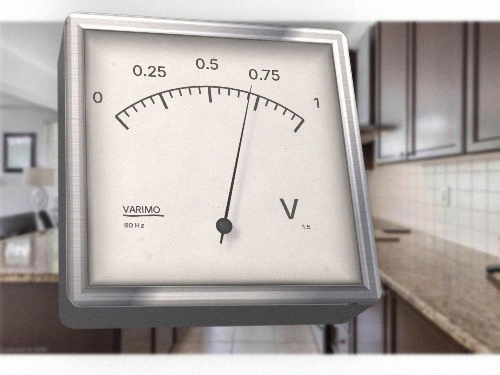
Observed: 0.7 V
